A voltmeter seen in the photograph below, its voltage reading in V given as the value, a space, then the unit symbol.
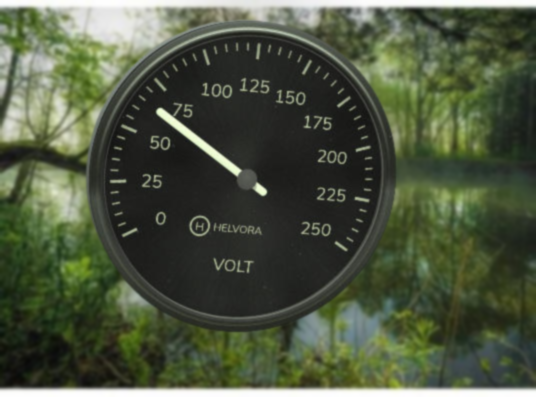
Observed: 65 V
